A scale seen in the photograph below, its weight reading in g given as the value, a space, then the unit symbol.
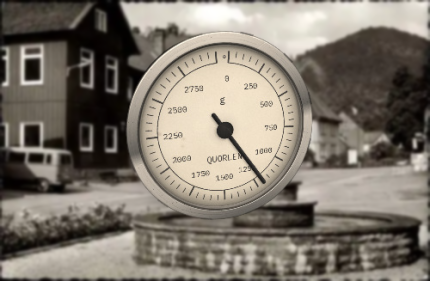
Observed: 1200 g
